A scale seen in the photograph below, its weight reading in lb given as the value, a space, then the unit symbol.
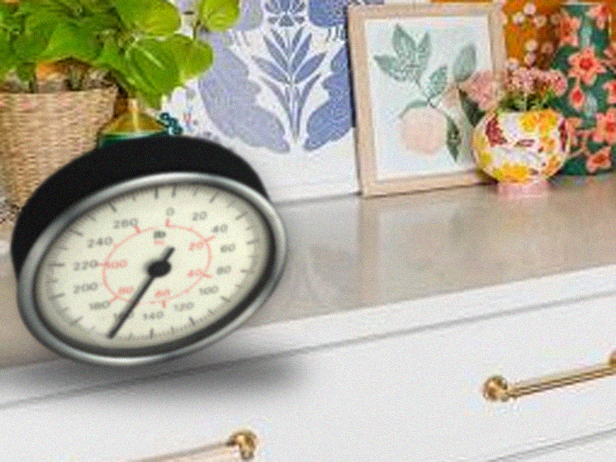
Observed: 160 lb
